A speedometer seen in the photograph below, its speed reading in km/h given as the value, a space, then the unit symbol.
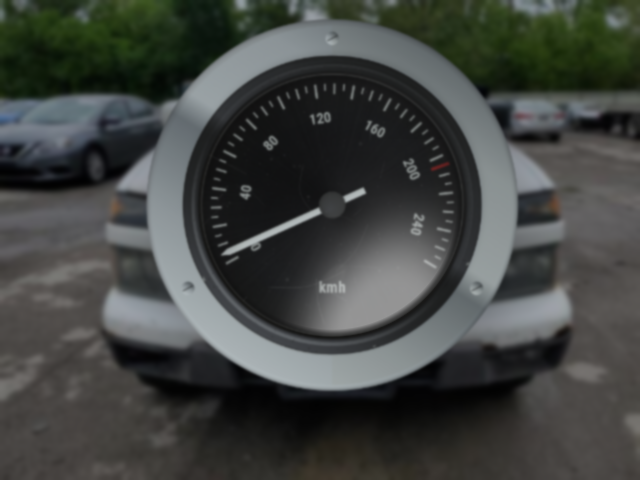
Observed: 5 km/h
